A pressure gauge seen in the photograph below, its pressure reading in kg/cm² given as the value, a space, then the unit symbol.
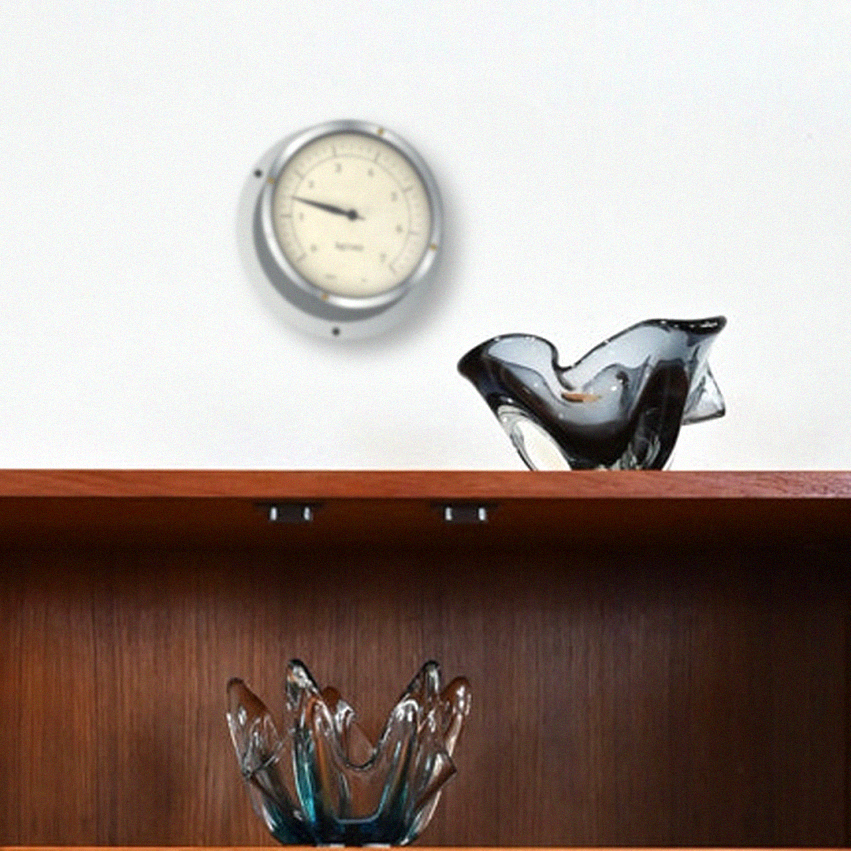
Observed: 1.4 kg/cm²
